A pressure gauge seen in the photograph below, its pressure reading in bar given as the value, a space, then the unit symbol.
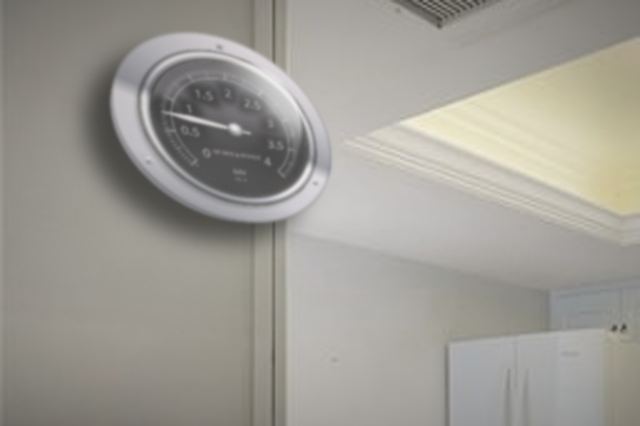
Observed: 0.75 bar
